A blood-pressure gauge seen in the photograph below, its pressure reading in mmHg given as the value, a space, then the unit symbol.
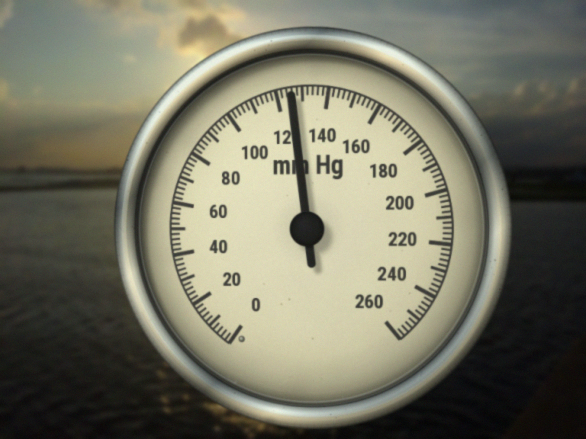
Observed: 126 mmHg
